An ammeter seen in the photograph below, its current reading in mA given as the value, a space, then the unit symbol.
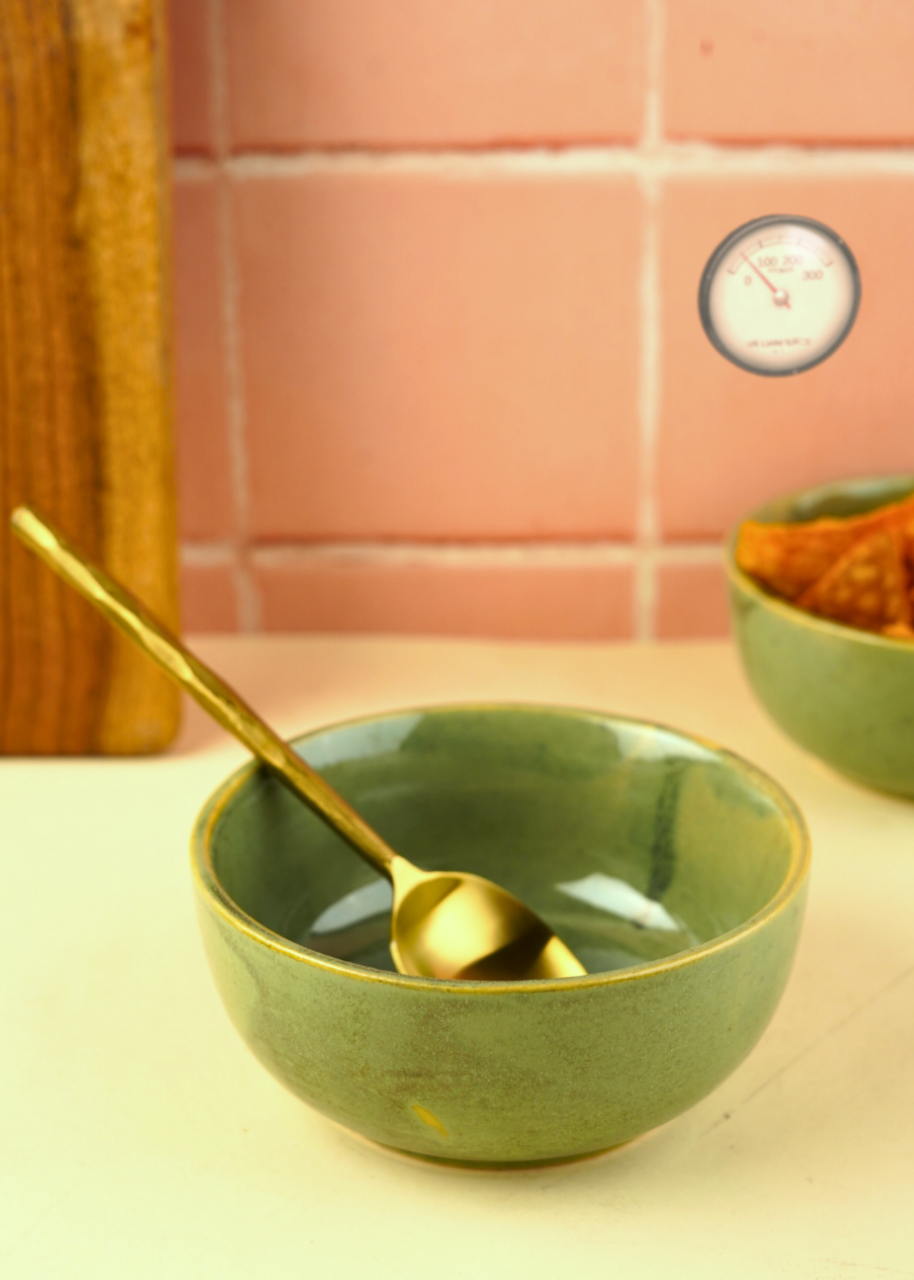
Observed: 50 mA
